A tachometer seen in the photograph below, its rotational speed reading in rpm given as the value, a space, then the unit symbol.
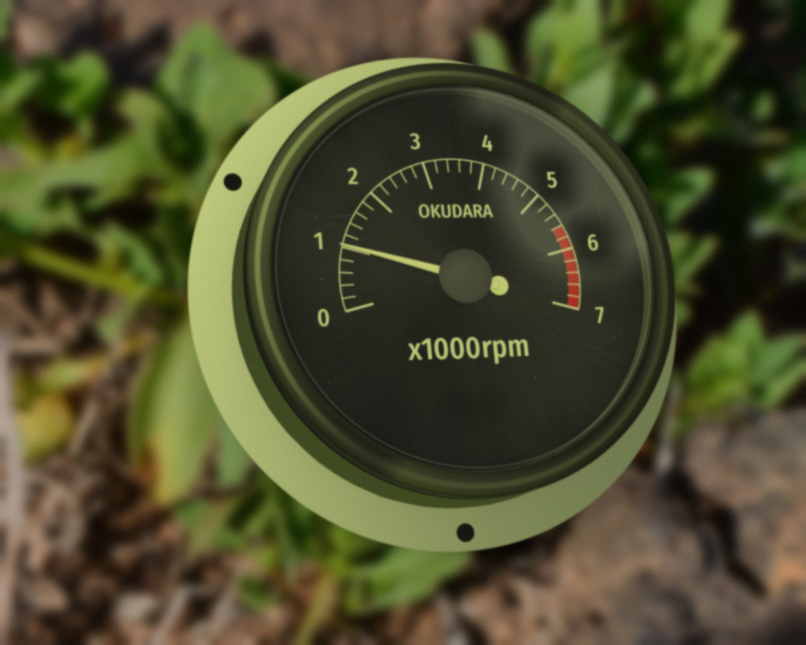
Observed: 1000 rpm
